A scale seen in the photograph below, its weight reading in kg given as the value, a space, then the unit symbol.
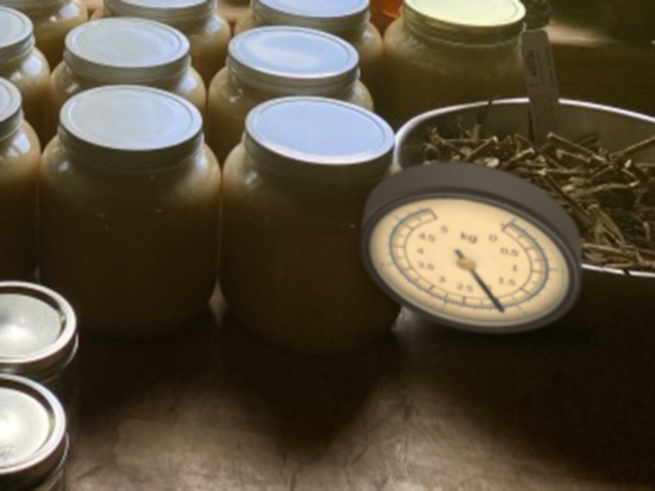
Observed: 2 kg
